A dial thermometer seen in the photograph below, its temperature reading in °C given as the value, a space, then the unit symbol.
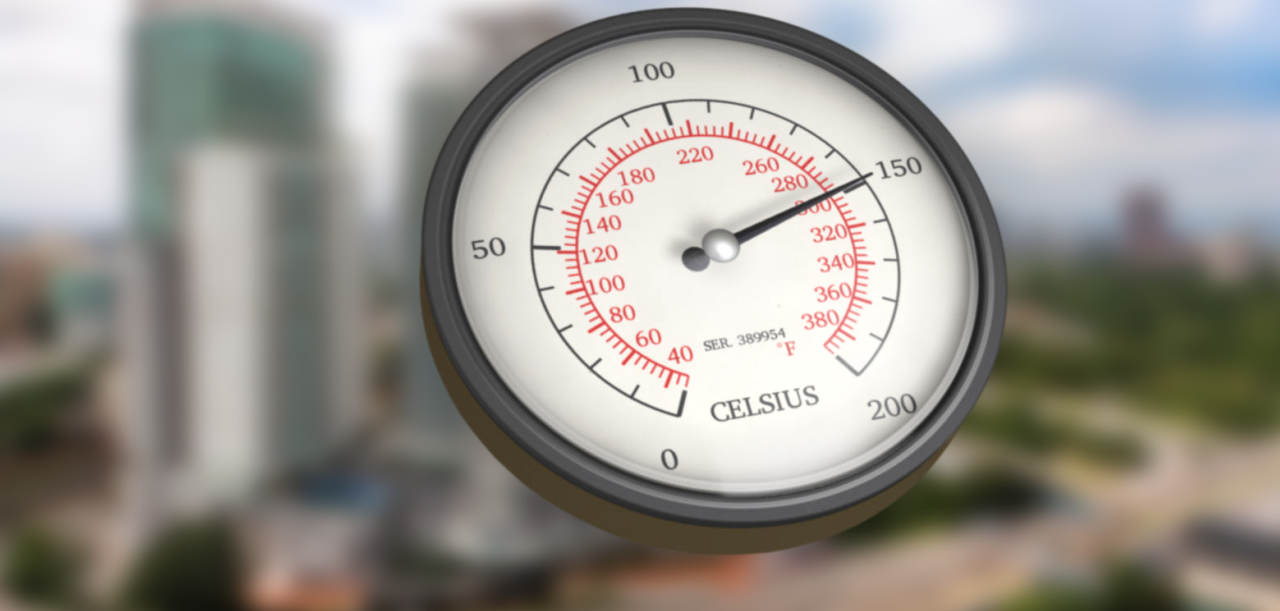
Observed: 150 °C
